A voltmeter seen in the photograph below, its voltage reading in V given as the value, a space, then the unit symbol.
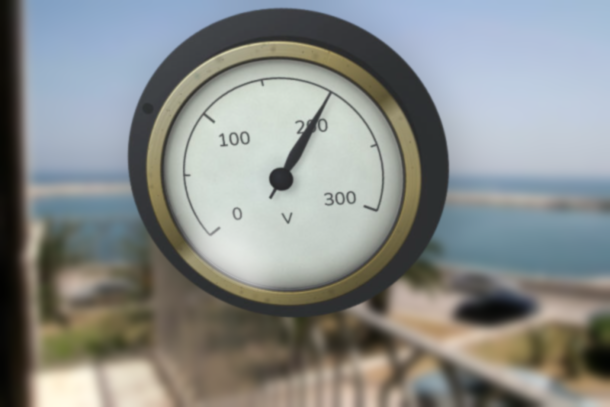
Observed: 200 V
